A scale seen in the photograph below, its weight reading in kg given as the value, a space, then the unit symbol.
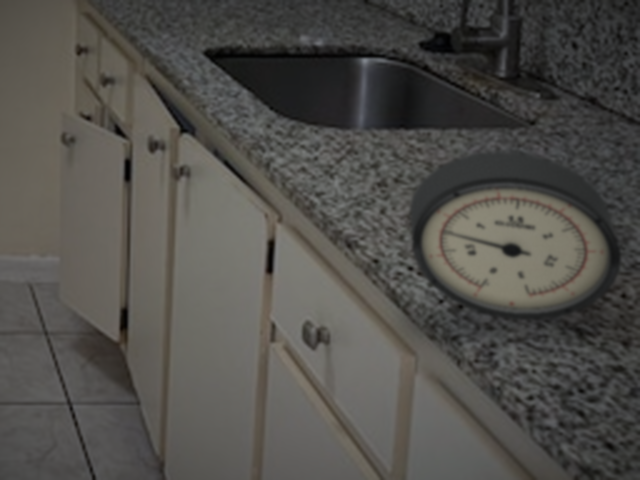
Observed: 0.75 kg
